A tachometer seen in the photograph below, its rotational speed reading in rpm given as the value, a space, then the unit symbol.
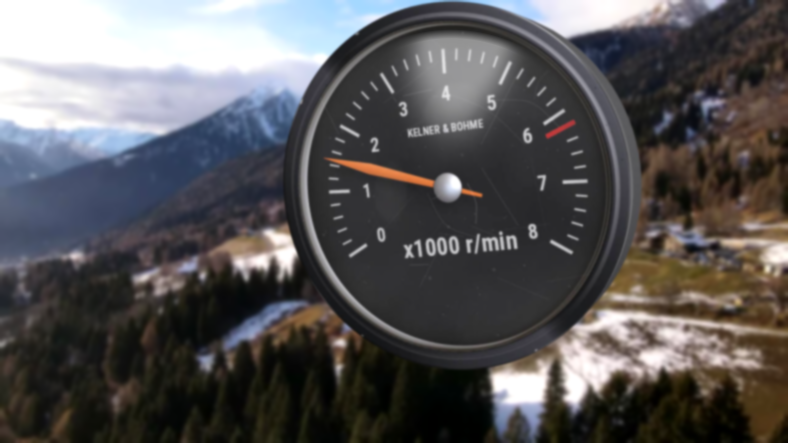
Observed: 1500 rpm
